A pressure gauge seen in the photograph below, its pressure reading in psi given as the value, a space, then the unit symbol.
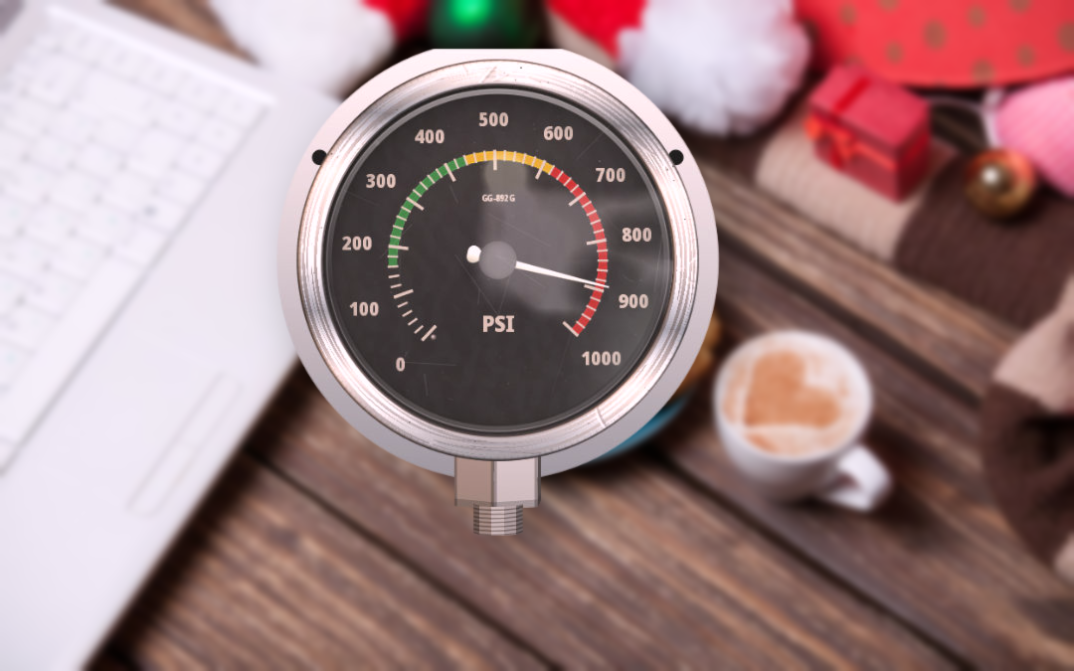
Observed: 890 psi
